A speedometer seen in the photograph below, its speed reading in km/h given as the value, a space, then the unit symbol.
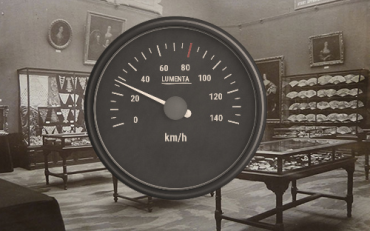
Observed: 27.5 km/h
